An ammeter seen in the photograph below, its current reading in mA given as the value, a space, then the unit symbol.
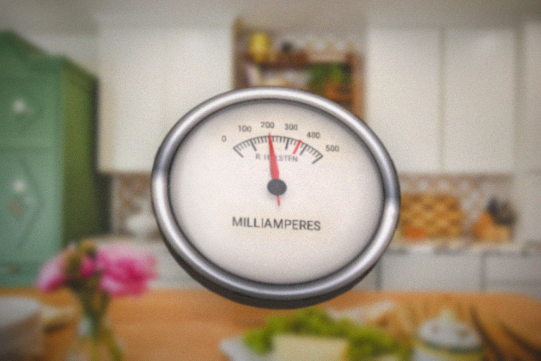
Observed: 200 mA
